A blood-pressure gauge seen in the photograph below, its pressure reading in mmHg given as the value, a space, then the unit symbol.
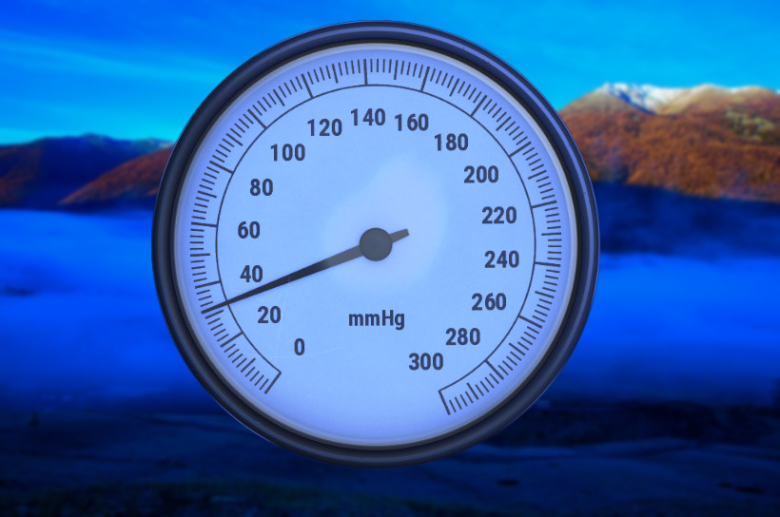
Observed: 32 mmHg
